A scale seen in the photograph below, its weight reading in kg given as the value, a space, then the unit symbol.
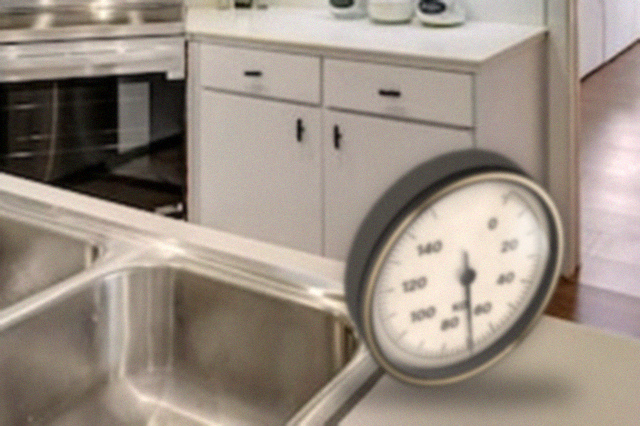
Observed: 70 kg
